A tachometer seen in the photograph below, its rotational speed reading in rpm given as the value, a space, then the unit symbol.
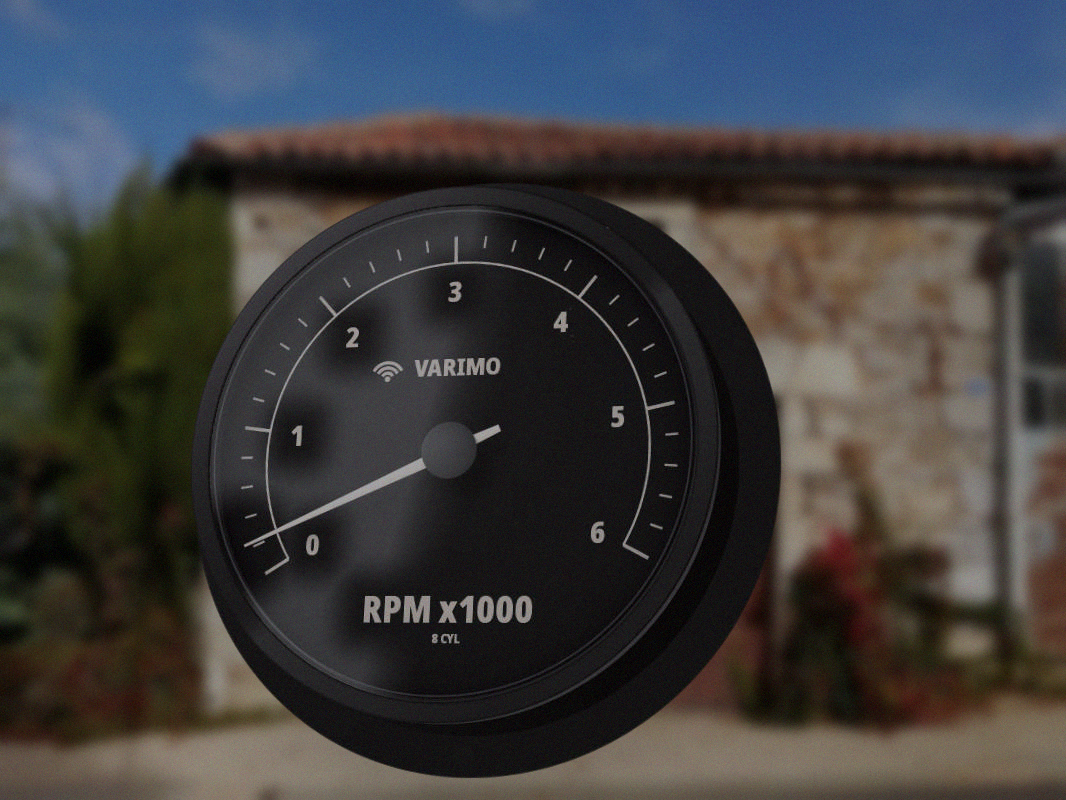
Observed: 200 rpm
